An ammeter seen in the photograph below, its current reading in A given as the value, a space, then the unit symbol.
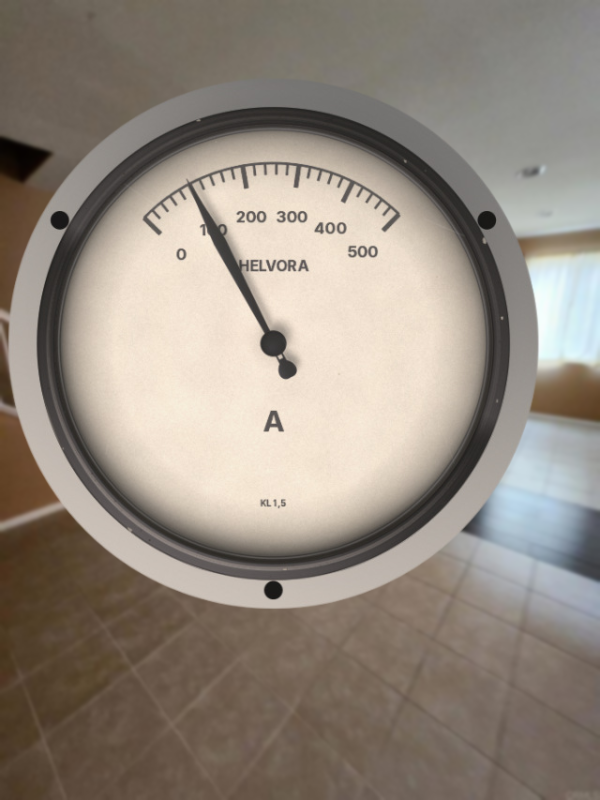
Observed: 100 A
